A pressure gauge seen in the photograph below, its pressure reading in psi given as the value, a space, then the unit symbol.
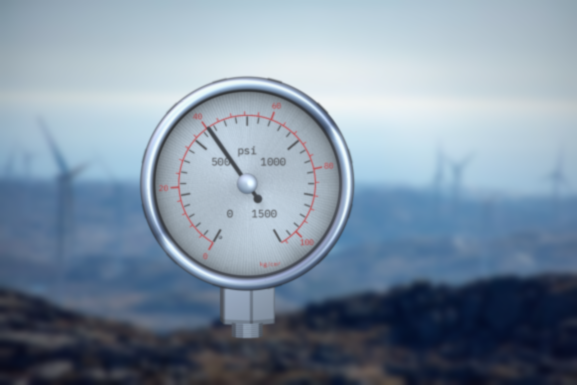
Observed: 575 psi
